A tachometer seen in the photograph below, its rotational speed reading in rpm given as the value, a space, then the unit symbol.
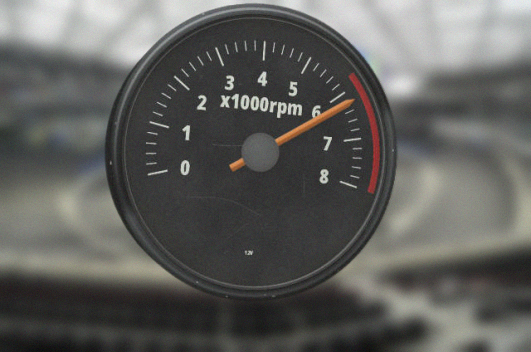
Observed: 6200 rpm
